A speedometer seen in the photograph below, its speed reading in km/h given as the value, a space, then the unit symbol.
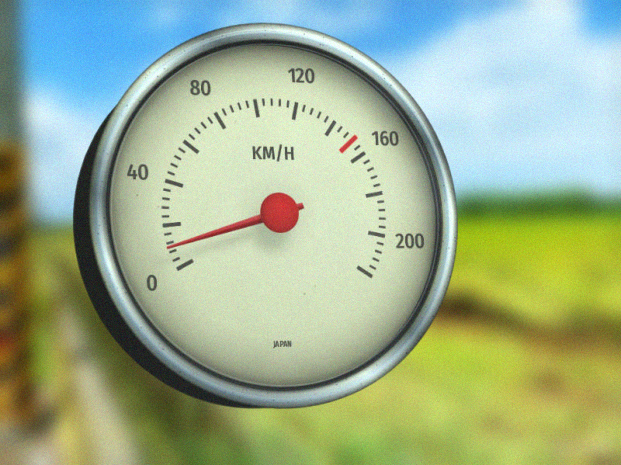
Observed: 10 km/h
